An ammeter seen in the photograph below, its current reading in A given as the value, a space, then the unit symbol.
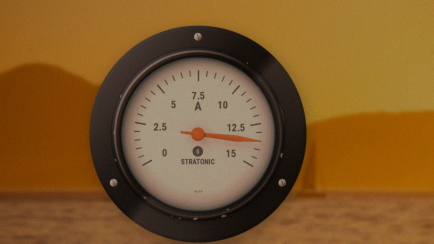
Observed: 13.5 A
